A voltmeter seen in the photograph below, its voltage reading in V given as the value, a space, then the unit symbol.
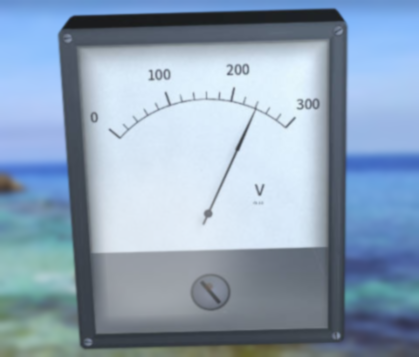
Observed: 240 V
